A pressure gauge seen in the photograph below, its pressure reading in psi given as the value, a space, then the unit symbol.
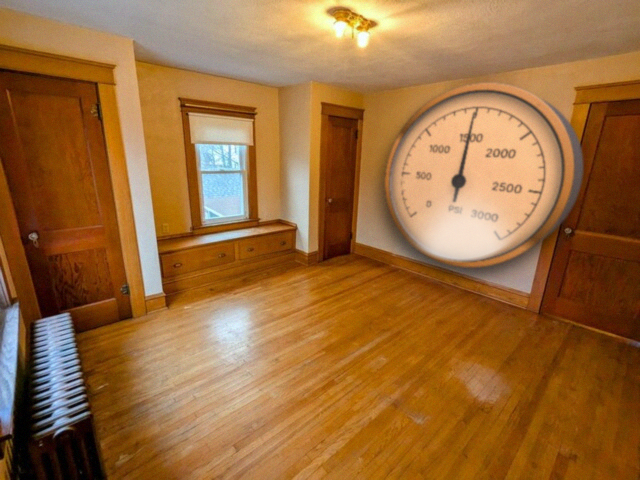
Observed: 1500 psi
